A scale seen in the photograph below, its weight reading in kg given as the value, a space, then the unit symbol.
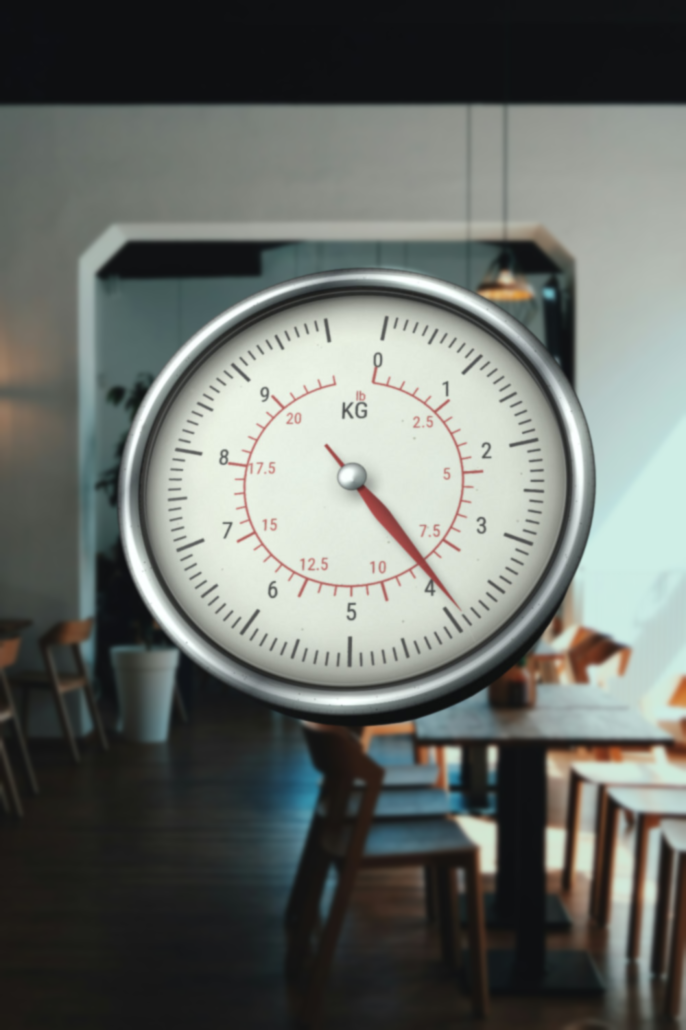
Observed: 3.9 kg
